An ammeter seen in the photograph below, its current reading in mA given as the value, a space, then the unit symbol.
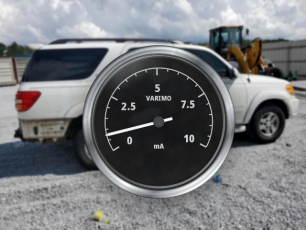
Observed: 0.75 mA
